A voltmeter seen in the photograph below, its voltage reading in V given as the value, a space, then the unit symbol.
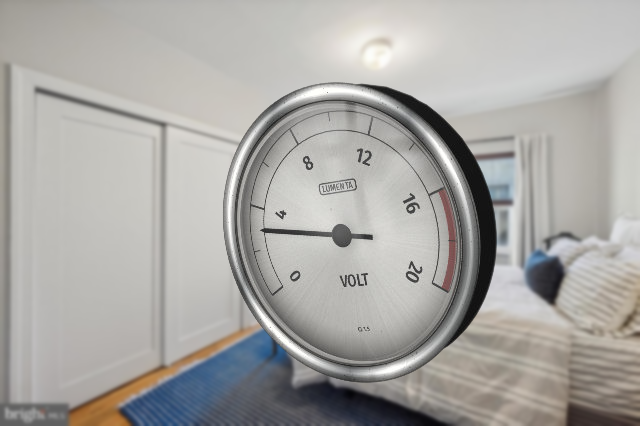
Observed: 3 V
